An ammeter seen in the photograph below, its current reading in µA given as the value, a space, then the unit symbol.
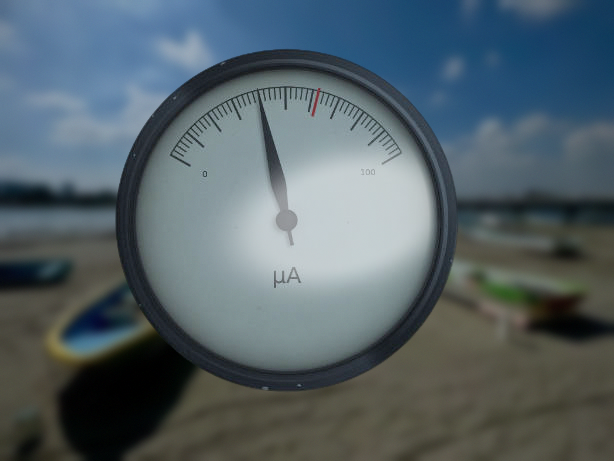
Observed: 40 µA
